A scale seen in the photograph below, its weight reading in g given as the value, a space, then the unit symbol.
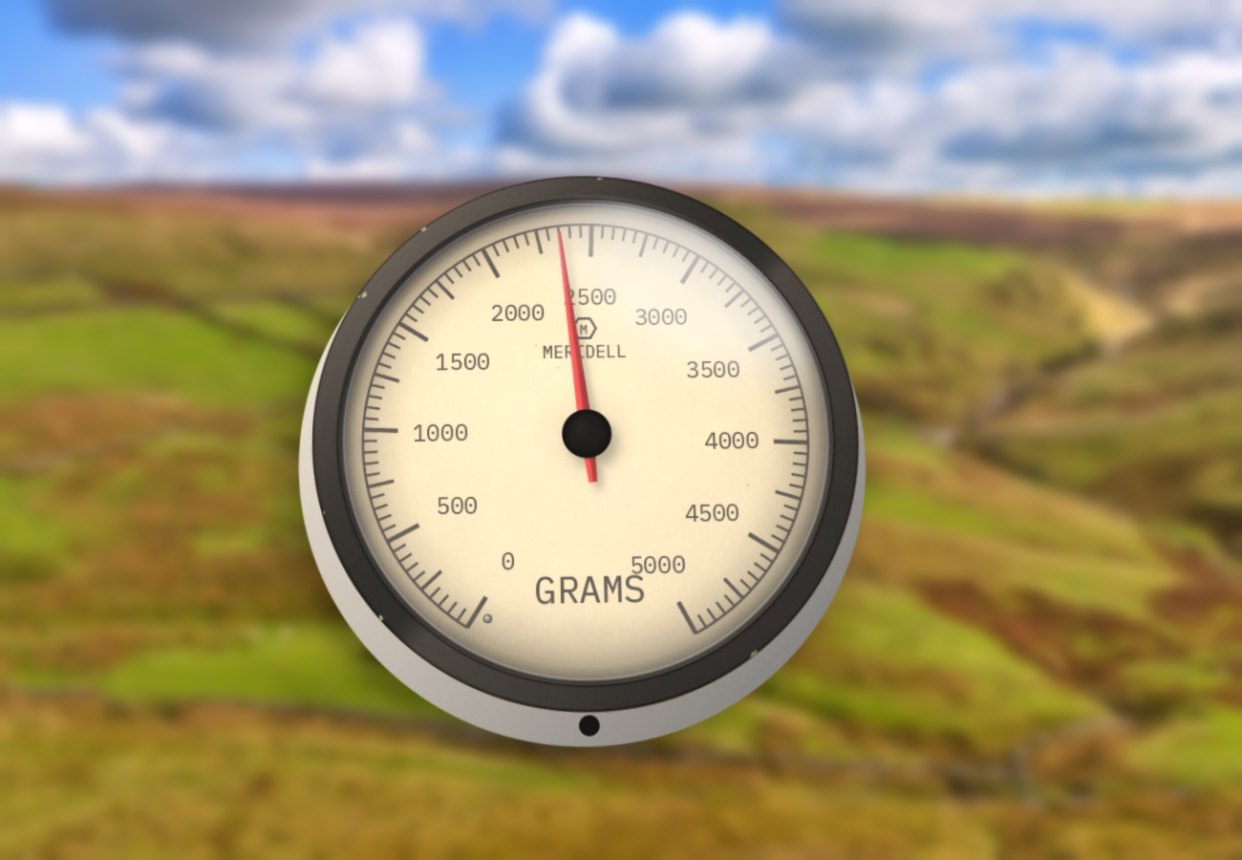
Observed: 2350 g
